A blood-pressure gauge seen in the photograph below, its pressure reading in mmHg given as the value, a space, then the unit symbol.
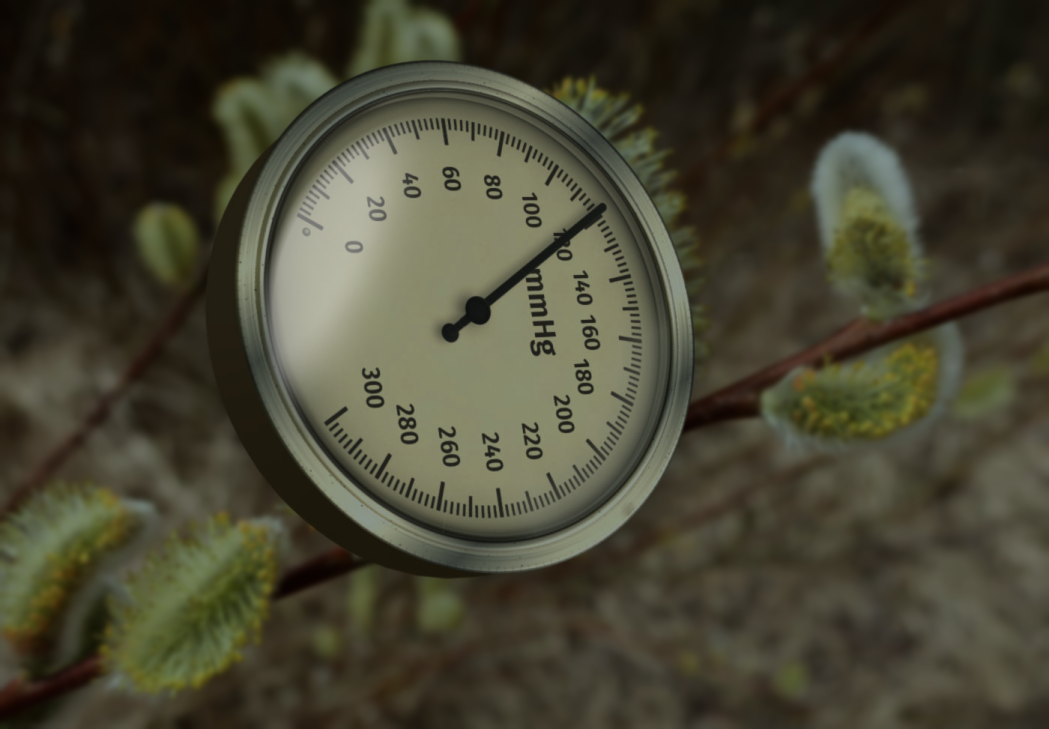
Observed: 118 mmHg
